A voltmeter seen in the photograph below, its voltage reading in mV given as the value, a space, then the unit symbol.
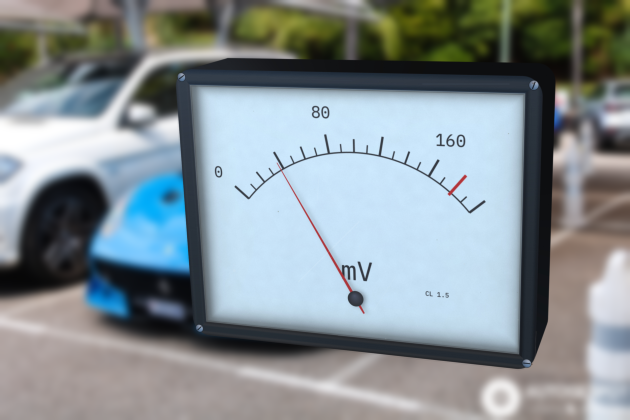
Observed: 40 mV
